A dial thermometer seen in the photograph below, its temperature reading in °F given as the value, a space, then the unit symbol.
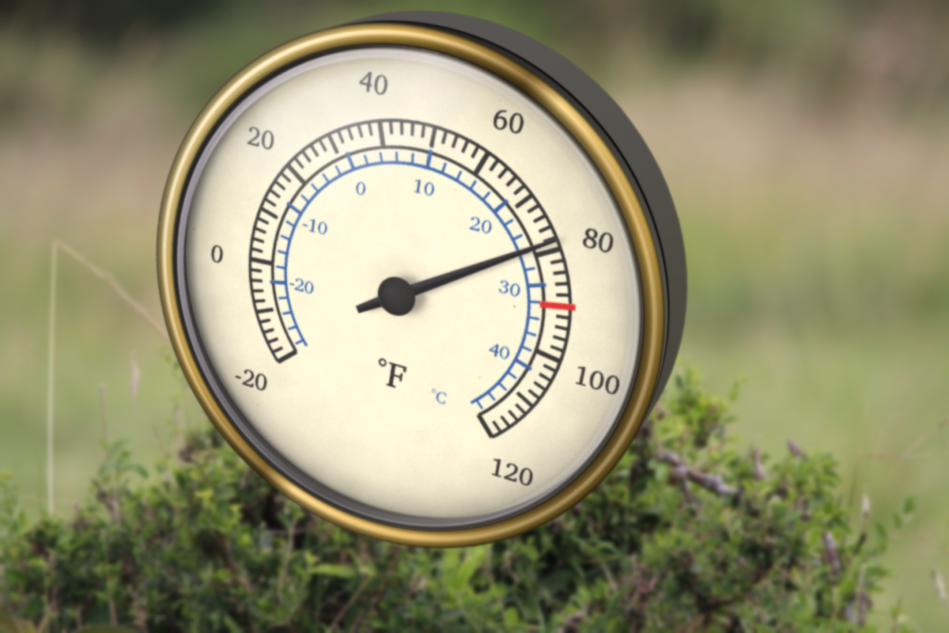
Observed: 78 °F
